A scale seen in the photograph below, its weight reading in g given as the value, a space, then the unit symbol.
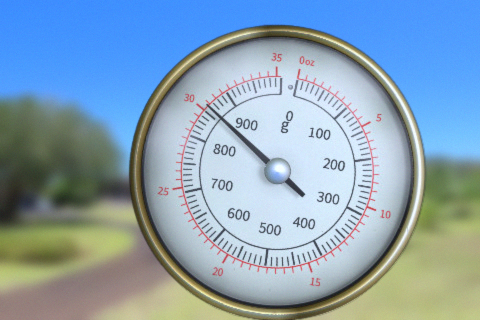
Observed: 860 g
